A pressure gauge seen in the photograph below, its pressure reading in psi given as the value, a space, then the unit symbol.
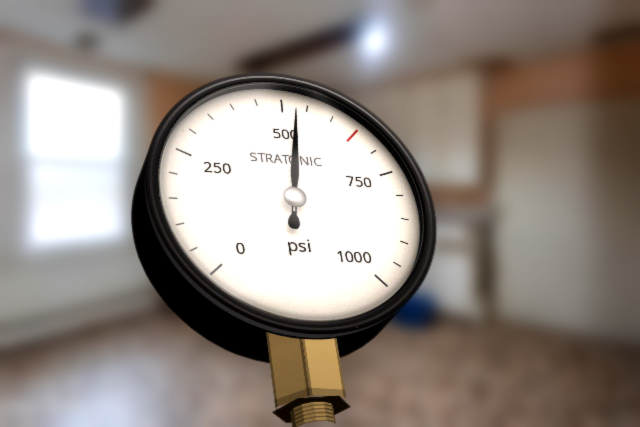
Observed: 525 psi
